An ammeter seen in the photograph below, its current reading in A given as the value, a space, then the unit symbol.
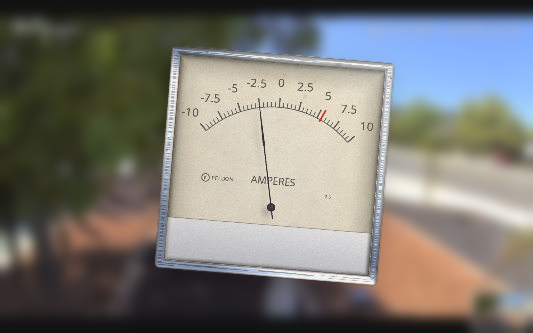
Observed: -2.5 A
